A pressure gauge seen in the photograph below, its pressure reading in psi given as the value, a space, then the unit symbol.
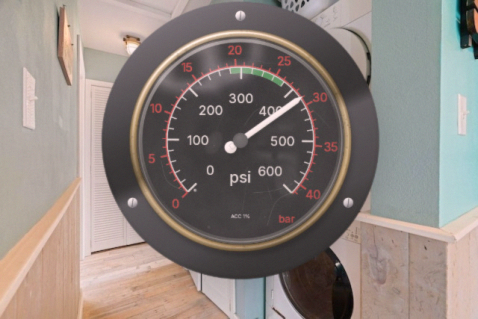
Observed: 420 psi
